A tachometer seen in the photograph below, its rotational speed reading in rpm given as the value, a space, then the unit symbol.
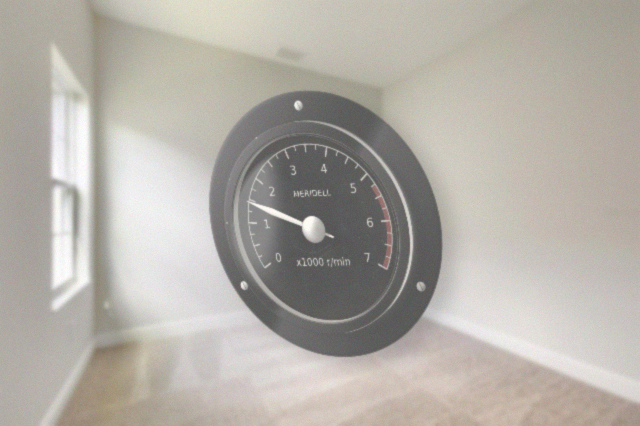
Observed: 1500 rpm
